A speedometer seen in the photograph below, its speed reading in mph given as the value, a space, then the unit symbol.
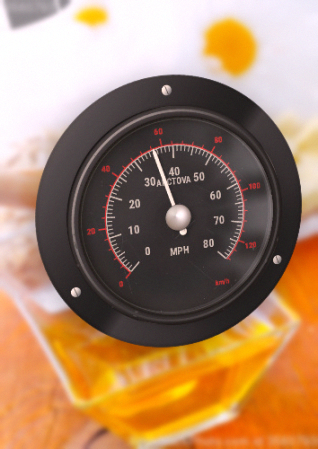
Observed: 35 mph
